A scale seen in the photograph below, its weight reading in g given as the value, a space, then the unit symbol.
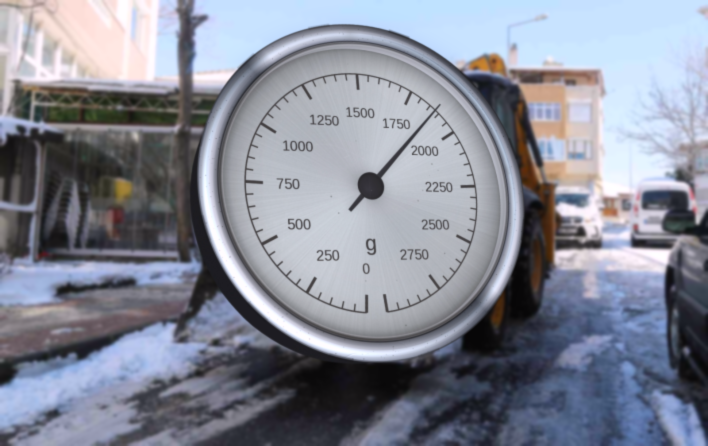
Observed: 1875 g
